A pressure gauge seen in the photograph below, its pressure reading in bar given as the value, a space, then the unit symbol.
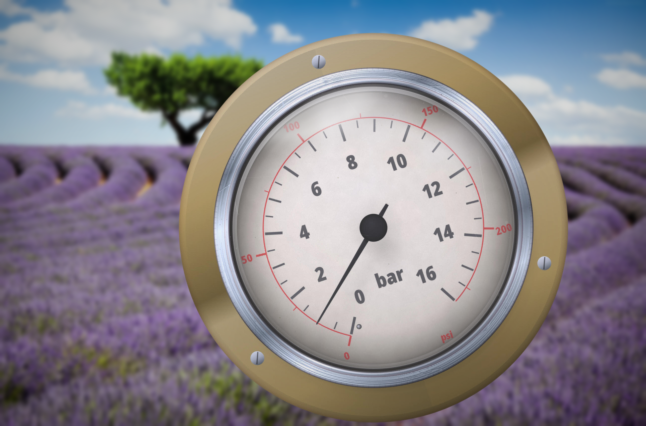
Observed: 1 bar
